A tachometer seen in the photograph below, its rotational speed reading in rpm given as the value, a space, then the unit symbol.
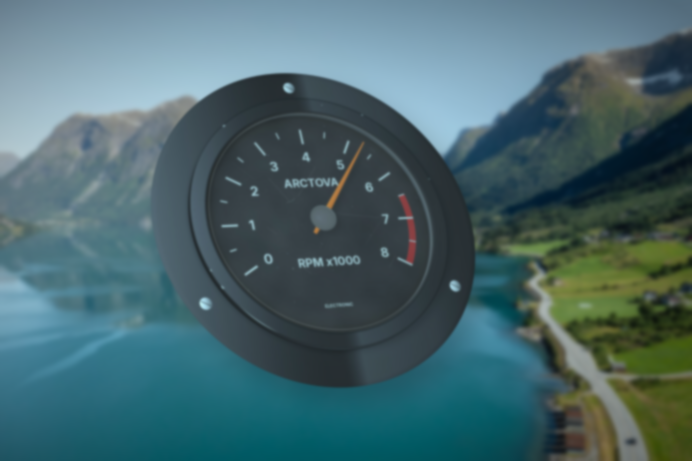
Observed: 5250 rpm
